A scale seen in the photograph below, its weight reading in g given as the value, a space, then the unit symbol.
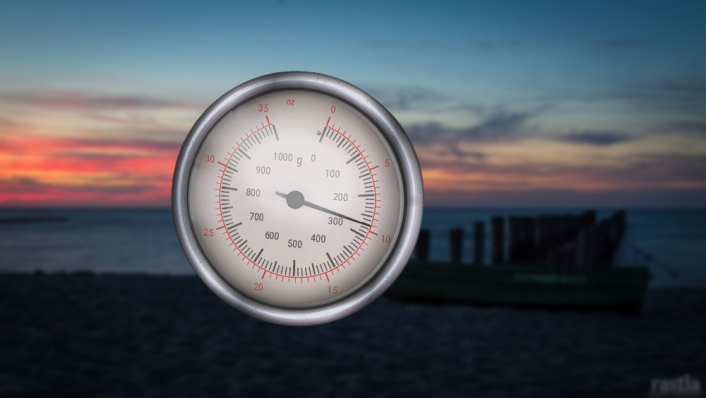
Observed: 270 g
